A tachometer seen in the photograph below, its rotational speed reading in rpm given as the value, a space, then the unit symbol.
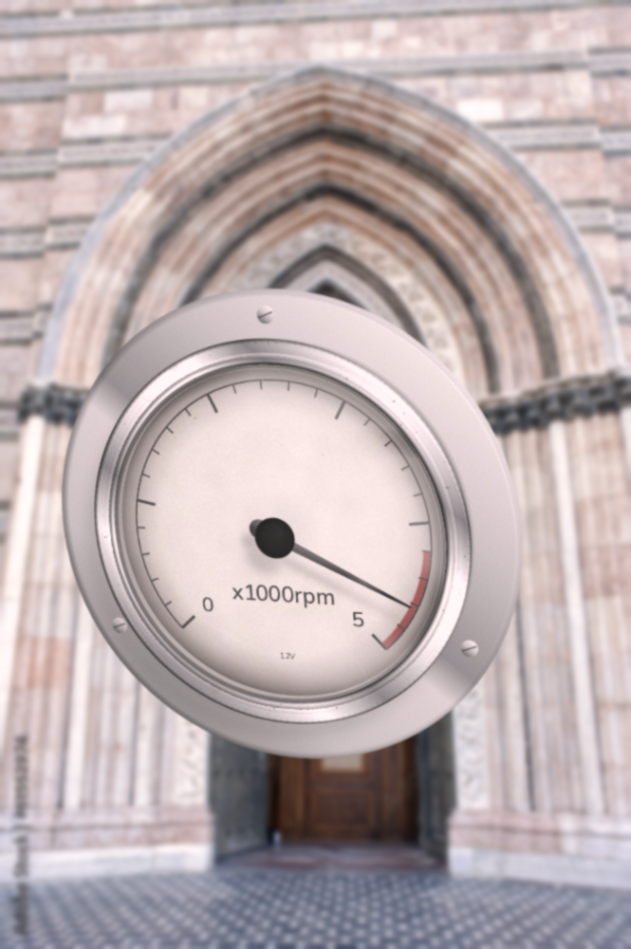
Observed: 4600 rpm
